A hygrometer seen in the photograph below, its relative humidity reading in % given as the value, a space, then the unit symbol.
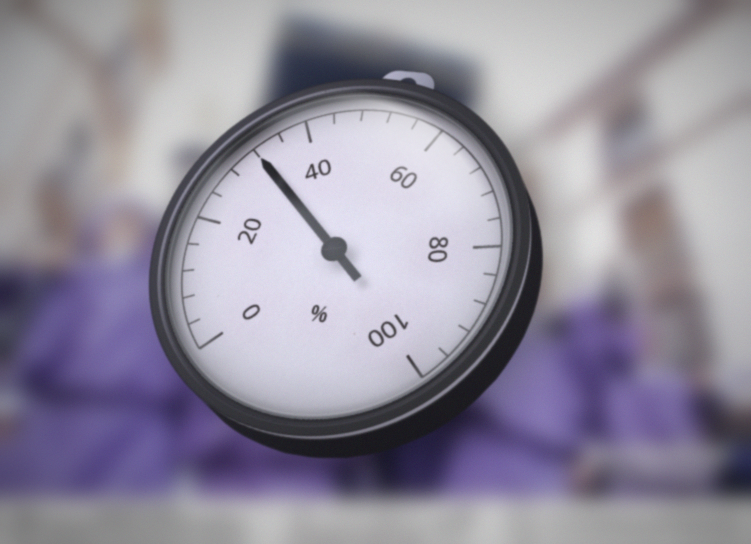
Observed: 32 %
